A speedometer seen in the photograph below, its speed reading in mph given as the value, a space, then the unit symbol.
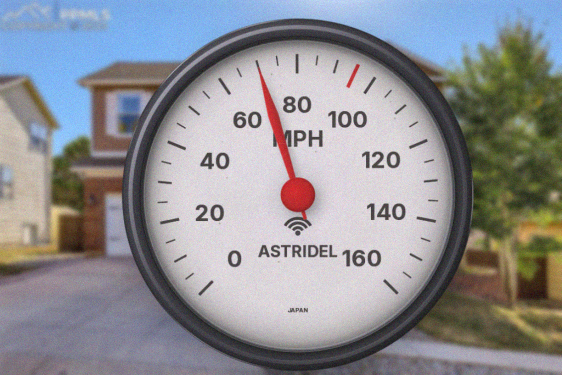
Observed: 70 mph
